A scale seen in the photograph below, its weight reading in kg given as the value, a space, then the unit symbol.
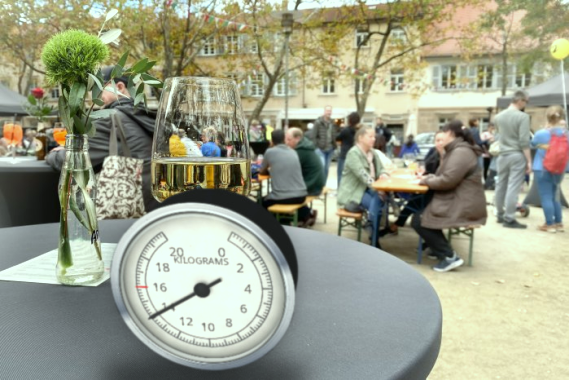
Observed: 14 kg
